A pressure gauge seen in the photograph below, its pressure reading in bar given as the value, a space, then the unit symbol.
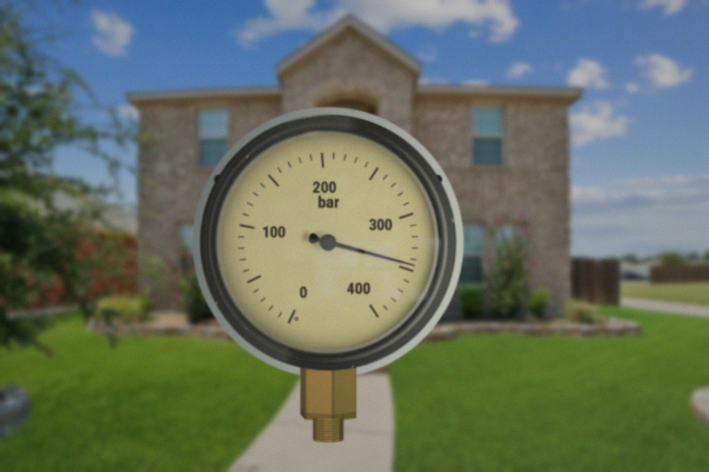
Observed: 345 bar
